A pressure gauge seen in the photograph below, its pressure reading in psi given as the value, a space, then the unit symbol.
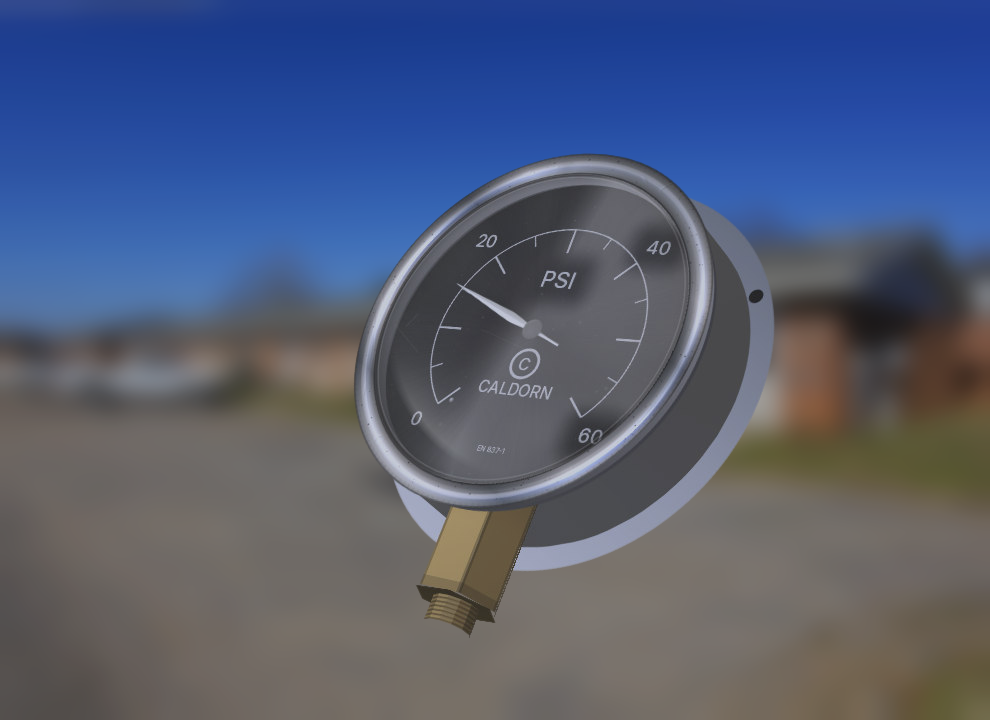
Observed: 15 psi
